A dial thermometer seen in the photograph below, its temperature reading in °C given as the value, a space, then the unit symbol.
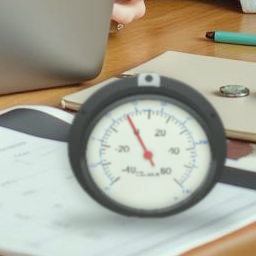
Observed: 0 °C
